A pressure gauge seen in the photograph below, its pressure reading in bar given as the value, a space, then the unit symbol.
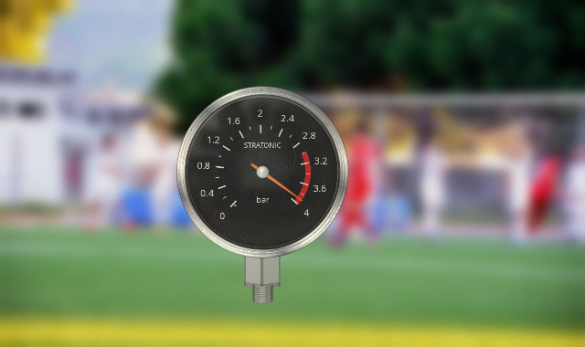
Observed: 3.9 bar
